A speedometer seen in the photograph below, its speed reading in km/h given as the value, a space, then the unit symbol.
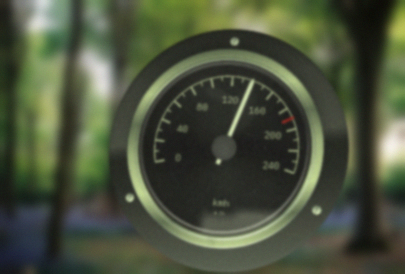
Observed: 140 km/h
